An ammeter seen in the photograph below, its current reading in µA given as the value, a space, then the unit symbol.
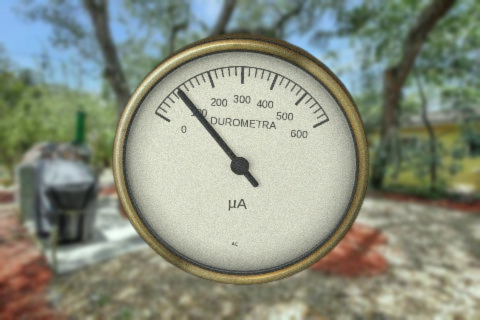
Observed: 100 µA
